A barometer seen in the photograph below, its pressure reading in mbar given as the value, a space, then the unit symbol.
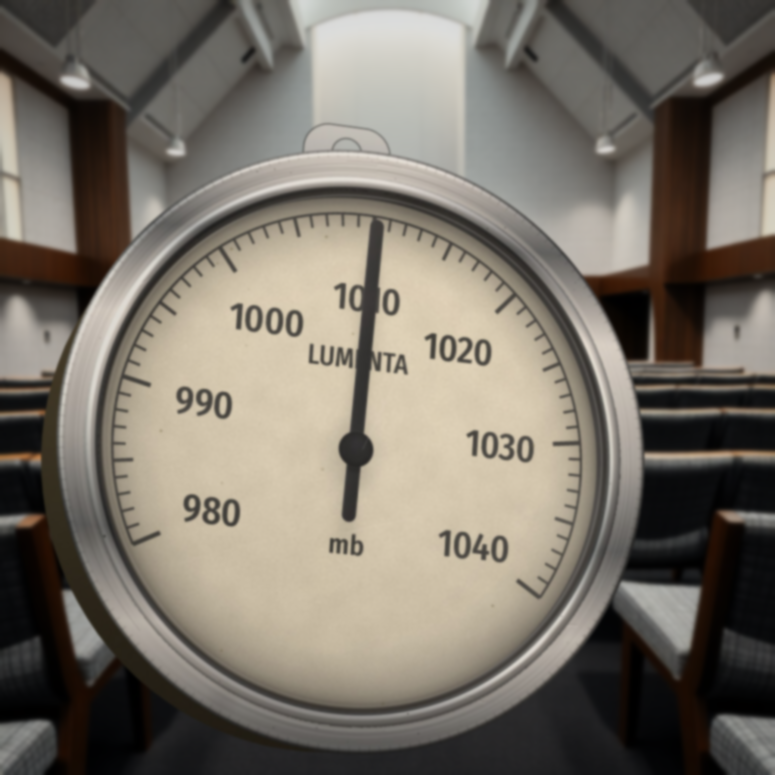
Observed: 1010 mbar
